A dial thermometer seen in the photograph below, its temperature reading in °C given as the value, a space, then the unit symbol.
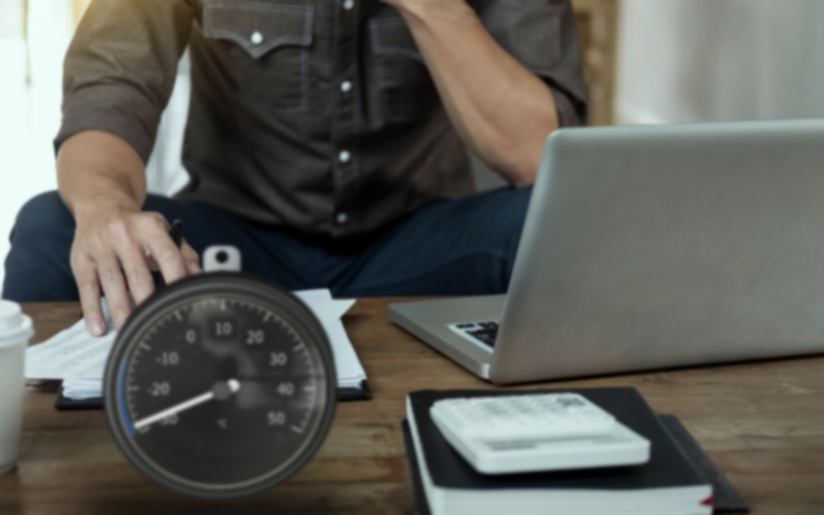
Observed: -28 °C
